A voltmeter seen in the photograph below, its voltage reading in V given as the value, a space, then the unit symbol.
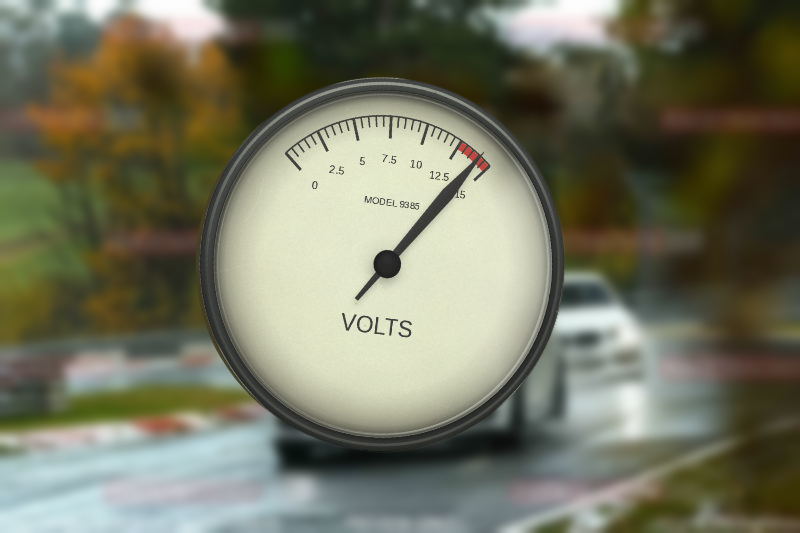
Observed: 14 V
